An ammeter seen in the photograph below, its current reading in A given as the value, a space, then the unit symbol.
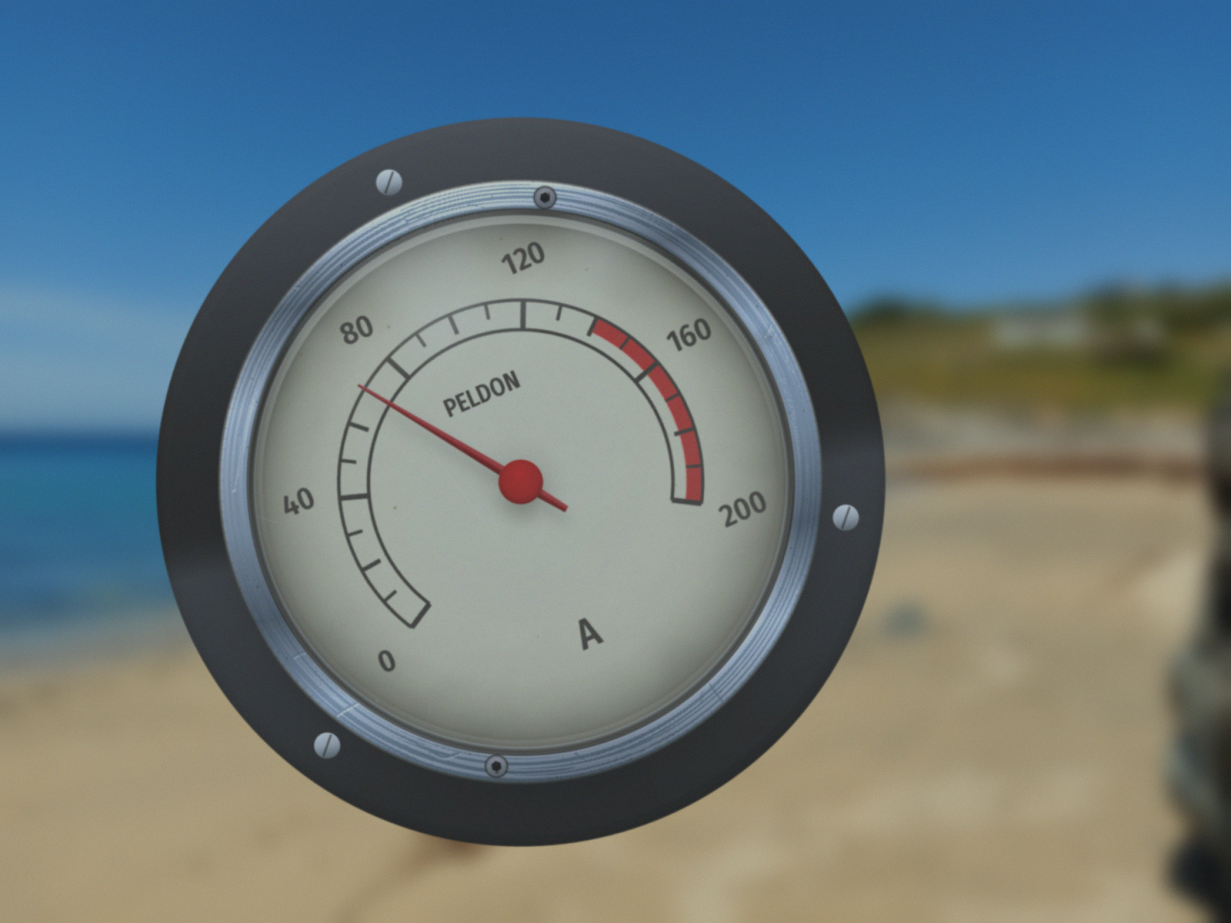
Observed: 70 A
